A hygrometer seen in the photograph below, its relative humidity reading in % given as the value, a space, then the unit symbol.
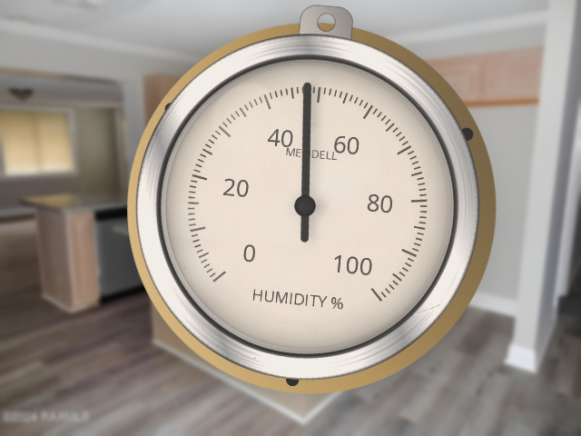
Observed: 48 %
